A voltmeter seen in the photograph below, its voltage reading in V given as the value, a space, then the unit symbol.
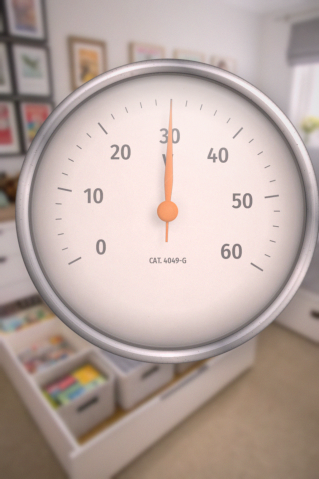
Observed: 30 V
